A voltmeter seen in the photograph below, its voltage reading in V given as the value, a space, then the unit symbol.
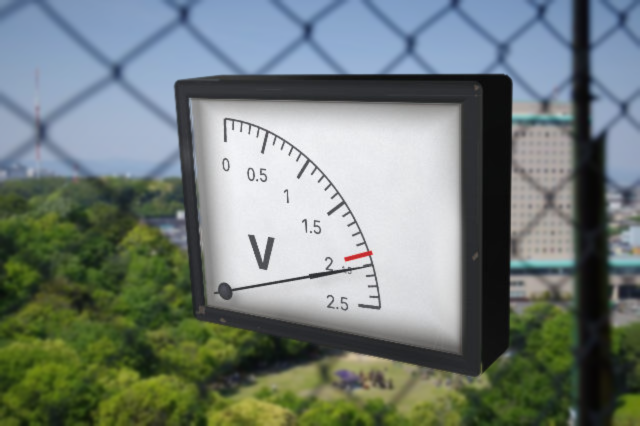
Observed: 2.1 V
